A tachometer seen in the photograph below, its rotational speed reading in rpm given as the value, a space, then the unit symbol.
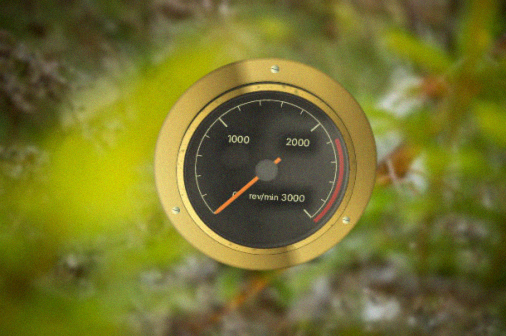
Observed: 0 rpm
